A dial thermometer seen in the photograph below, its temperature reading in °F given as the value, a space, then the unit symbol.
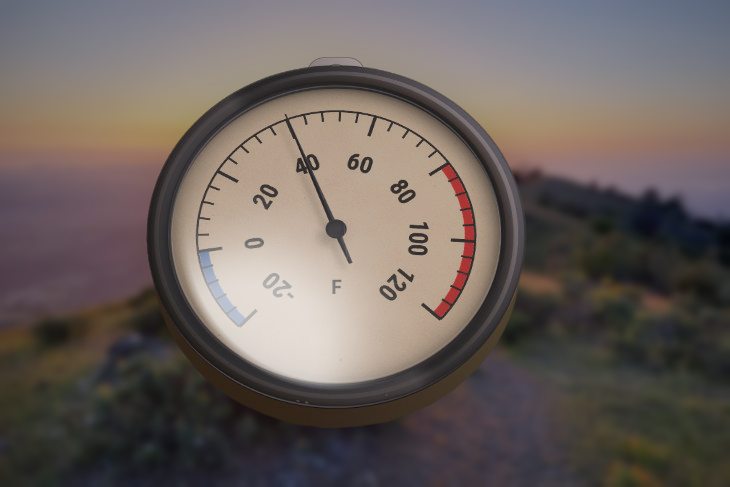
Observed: 40 °F
